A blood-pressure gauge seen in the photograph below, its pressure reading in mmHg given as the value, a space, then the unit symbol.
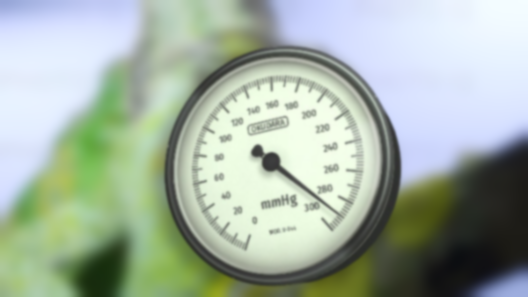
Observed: 290 mmHg
